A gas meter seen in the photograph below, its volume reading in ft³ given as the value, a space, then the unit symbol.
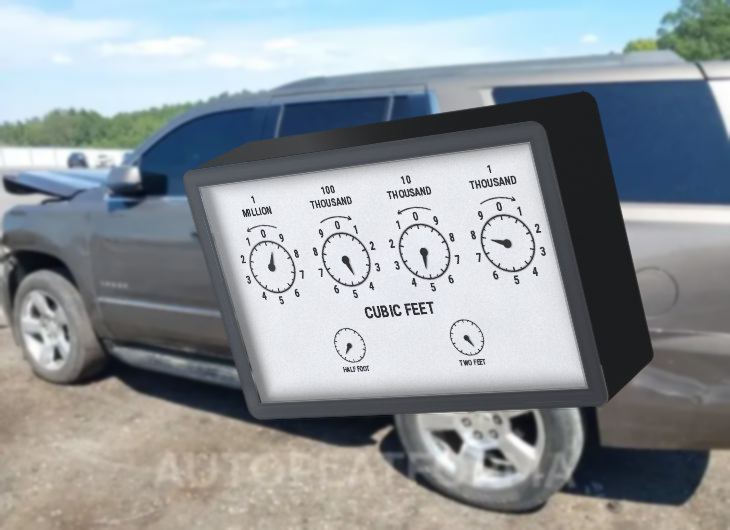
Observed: 944800 ft³
